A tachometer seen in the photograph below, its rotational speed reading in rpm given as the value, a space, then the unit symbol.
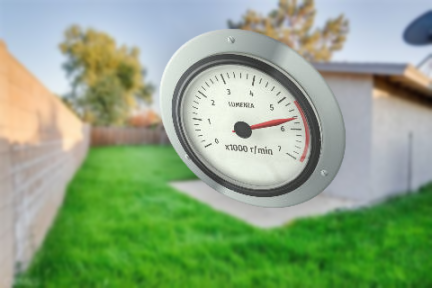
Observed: 5600 rpm
